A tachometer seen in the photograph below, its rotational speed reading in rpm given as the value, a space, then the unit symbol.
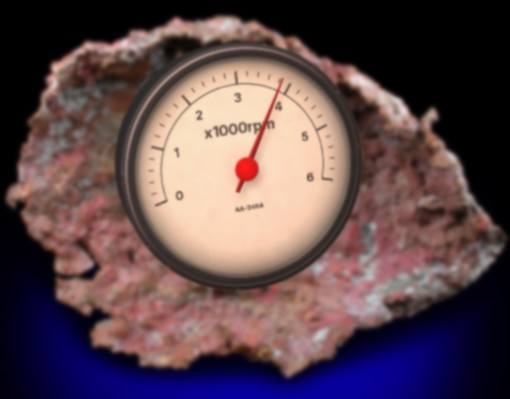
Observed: 3800 rpm
